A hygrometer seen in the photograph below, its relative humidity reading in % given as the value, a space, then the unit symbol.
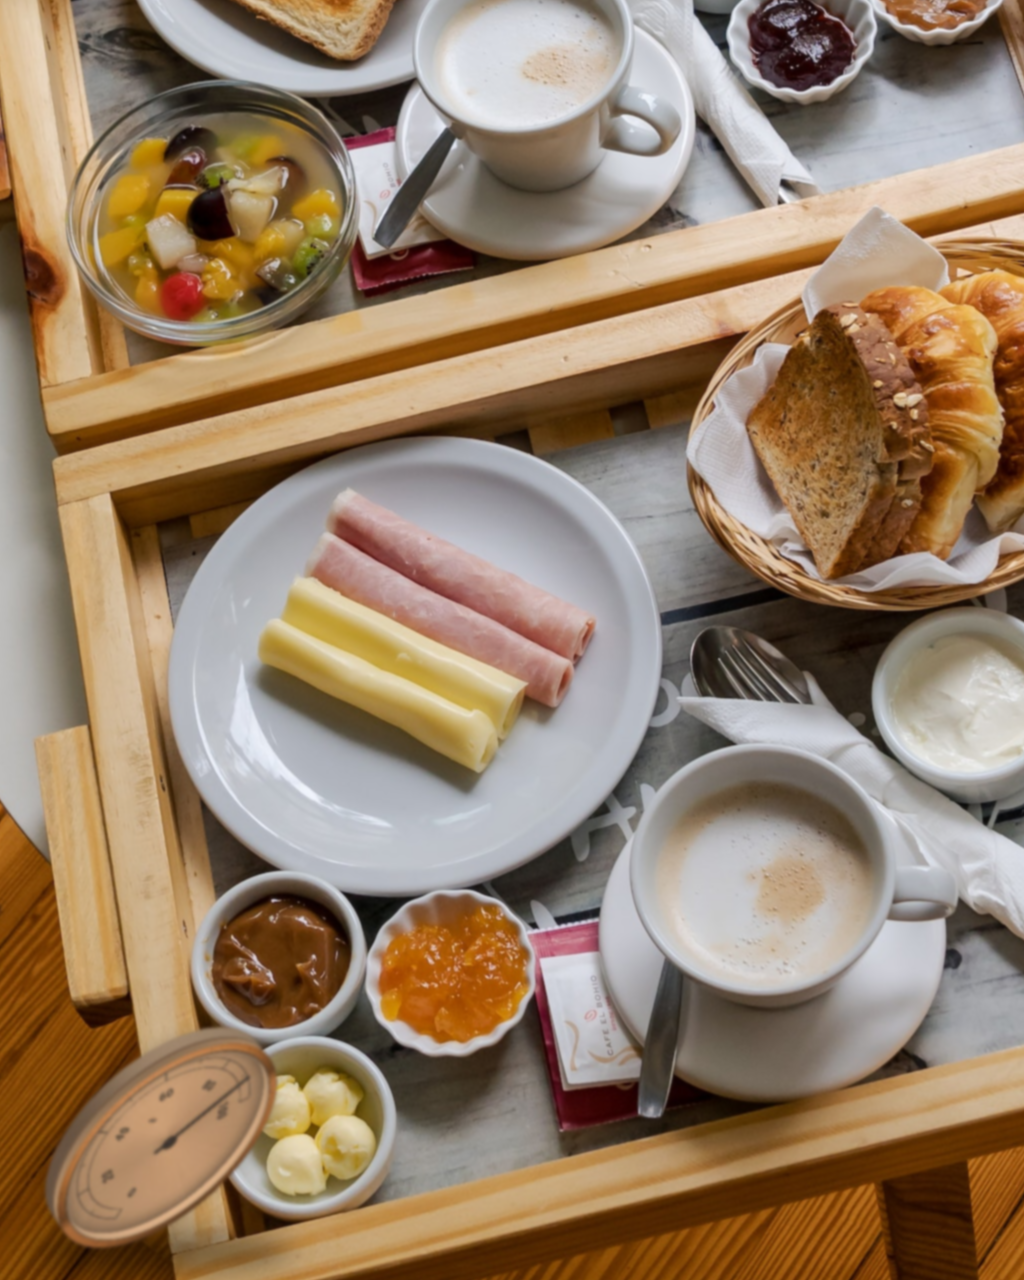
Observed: 90 %
